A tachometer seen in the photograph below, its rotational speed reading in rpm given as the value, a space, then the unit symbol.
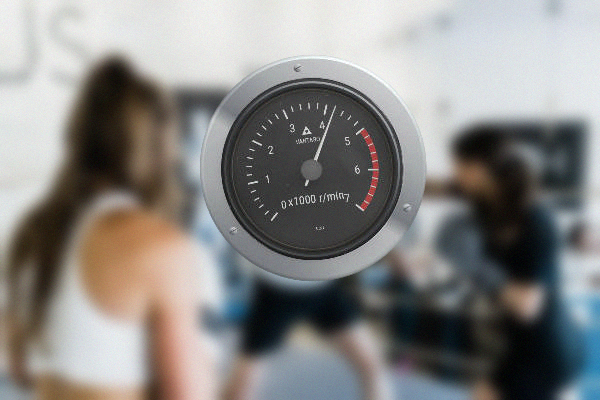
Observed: 4200 rpm
